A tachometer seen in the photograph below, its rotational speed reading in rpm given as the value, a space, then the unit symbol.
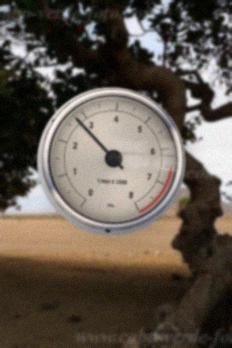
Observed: 2750 rpm
